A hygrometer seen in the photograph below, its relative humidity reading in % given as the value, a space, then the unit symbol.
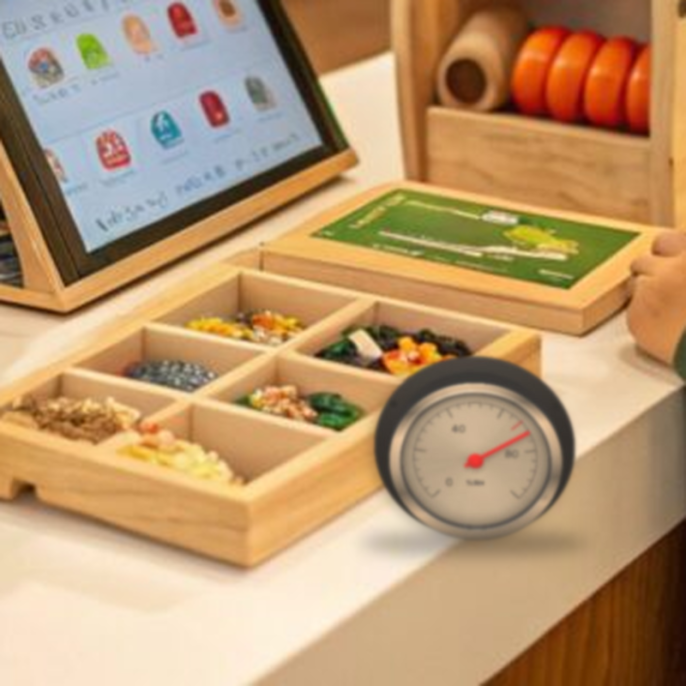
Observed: 72 %
